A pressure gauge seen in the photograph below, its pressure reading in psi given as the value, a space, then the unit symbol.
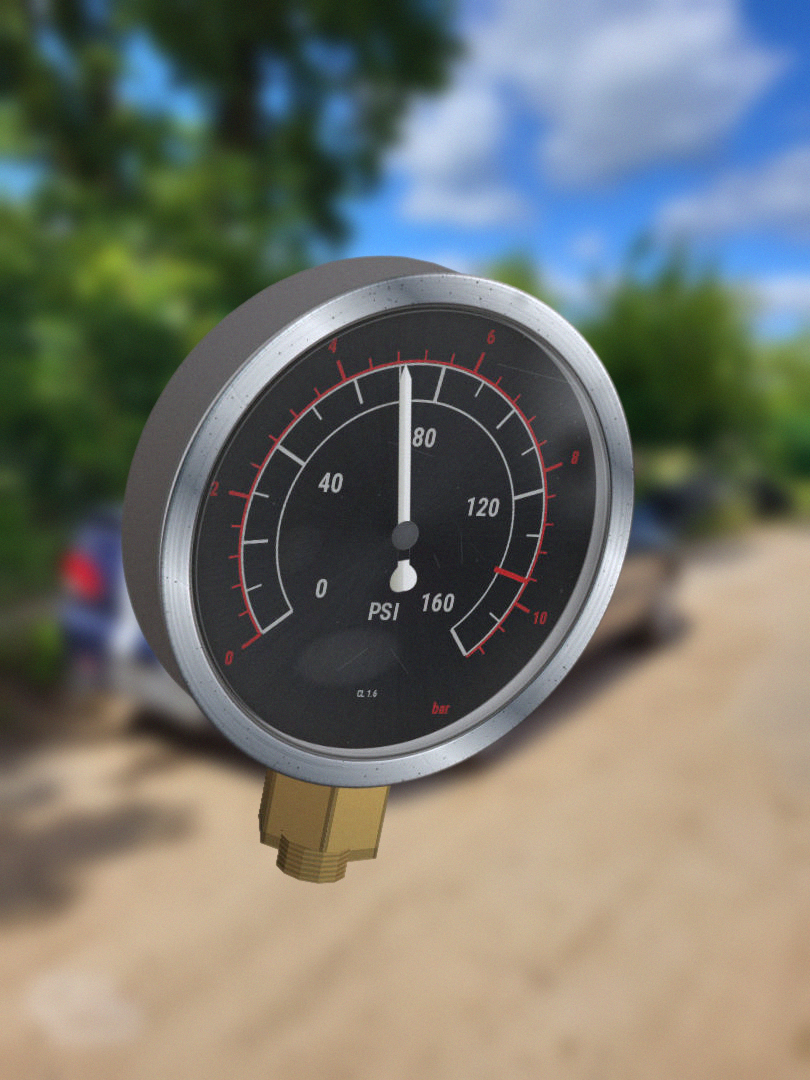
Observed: 70 psi
